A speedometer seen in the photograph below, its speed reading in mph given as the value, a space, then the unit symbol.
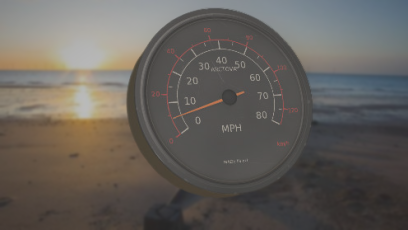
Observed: 5 mph
